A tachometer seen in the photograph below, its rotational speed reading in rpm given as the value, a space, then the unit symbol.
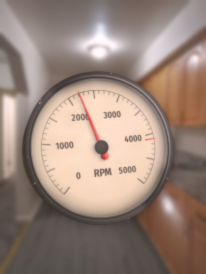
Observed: 2200 rpm
